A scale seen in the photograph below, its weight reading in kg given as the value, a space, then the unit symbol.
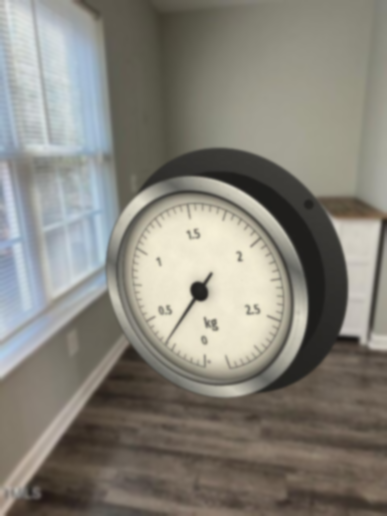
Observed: 0.3 kg
